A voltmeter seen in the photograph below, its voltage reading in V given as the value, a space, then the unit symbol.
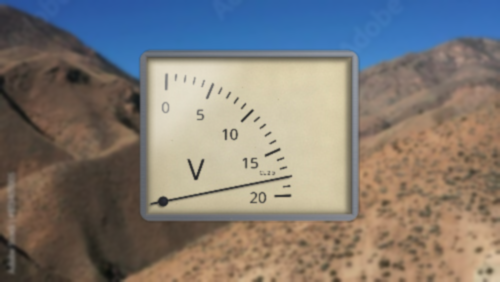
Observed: 18 V
